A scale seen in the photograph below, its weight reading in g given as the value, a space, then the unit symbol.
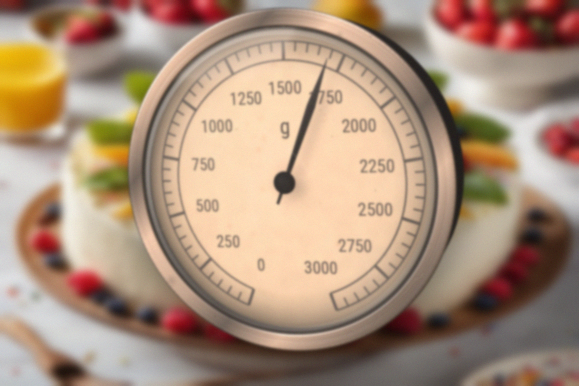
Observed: 1700 g
